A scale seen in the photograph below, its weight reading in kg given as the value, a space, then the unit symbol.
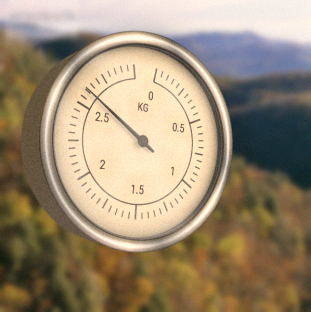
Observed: 2.6 kg
